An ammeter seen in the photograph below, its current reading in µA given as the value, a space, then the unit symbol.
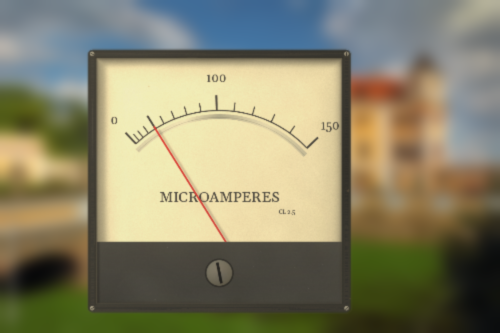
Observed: 50 µA
